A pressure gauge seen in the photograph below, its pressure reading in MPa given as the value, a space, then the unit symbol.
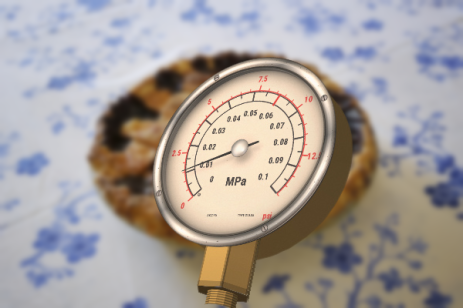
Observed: 0.01 MPa
